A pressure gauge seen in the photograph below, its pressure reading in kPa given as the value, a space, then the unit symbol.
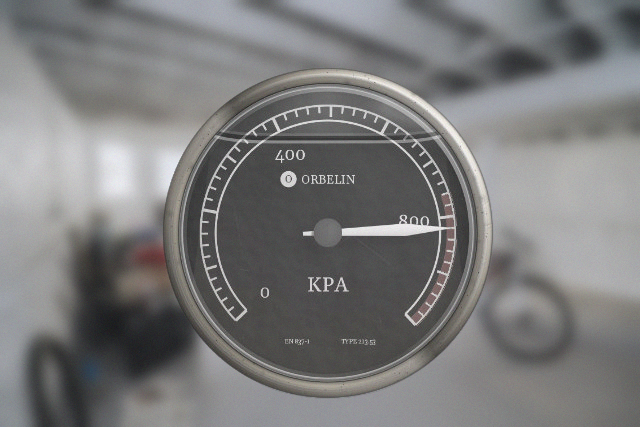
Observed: 820 kPa
